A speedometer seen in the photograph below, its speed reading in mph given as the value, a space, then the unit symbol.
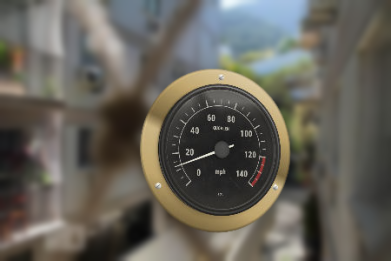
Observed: 12.5 mph
